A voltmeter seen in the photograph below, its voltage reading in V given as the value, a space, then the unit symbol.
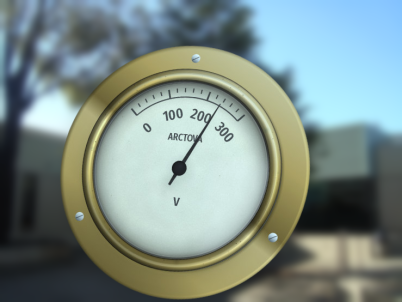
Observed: 240 V
